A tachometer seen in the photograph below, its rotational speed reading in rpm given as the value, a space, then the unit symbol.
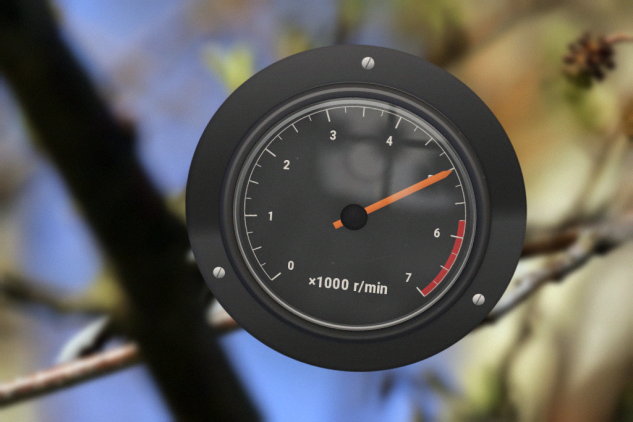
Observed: 5000 rpm
